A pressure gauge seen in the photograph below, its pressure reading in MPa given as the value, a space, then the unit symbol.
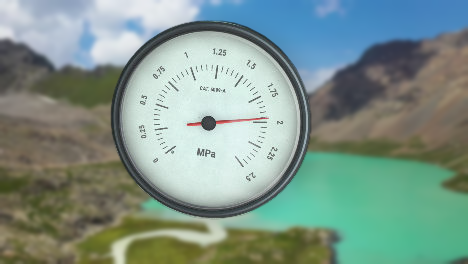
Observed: 1.95 MPa
